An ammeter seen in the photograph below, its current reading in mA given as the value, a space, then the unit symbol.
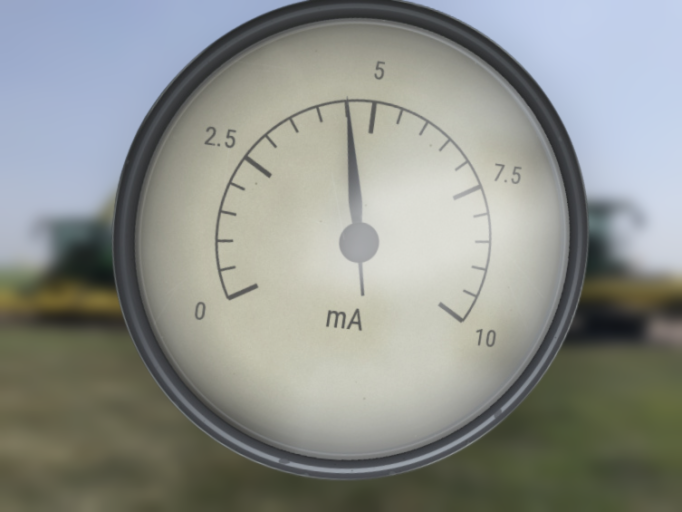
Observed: 4.5 mA
